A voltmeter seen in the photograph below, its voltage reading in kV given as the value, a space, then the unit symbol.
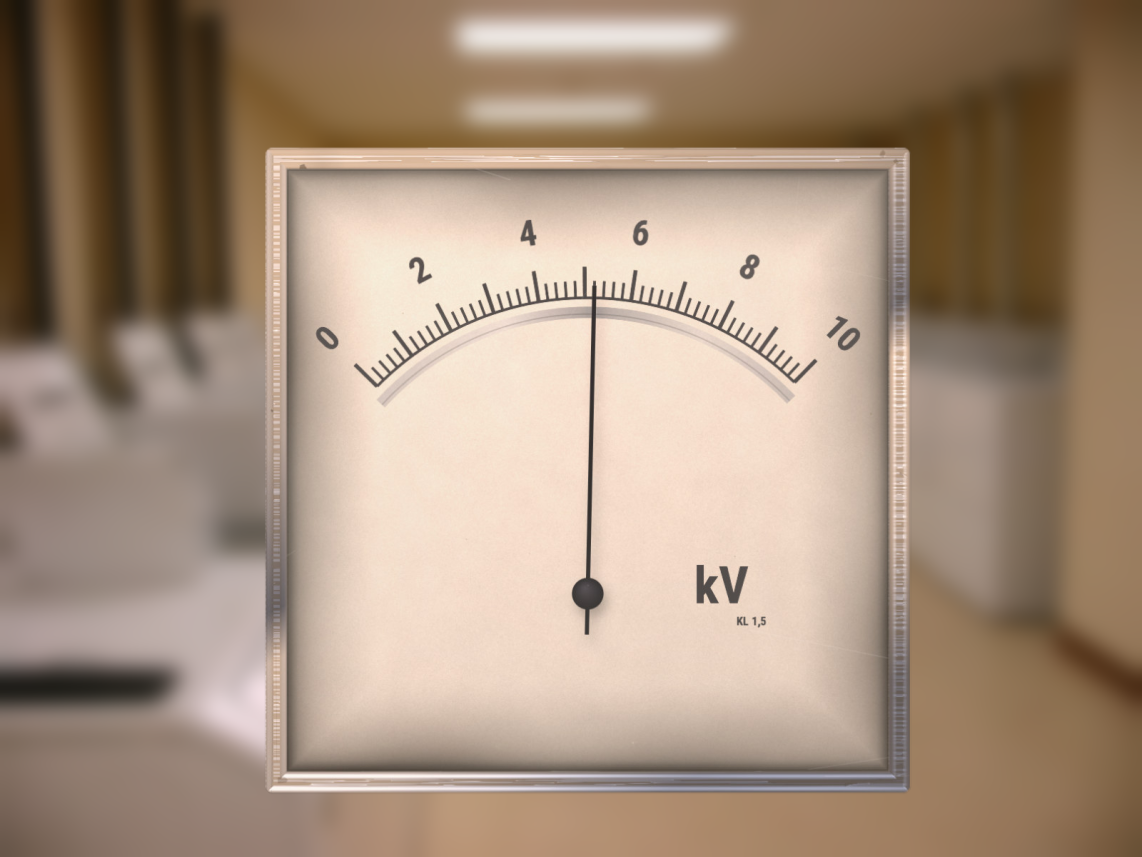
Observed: 5.2 kV
